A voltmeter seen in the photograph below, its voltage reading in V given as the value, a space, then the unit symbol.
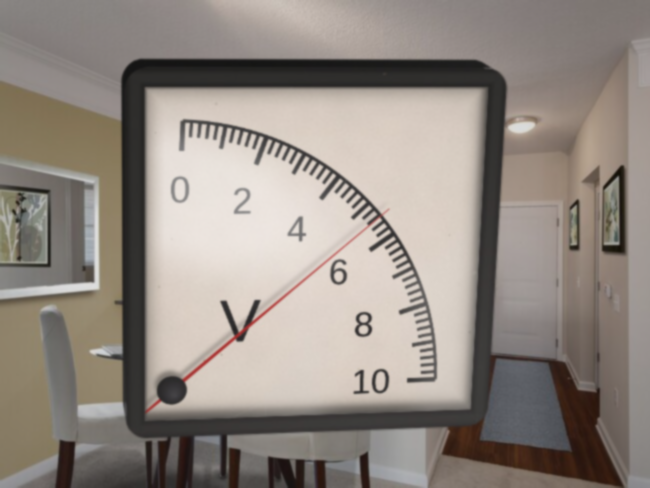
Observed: 5.4 V
